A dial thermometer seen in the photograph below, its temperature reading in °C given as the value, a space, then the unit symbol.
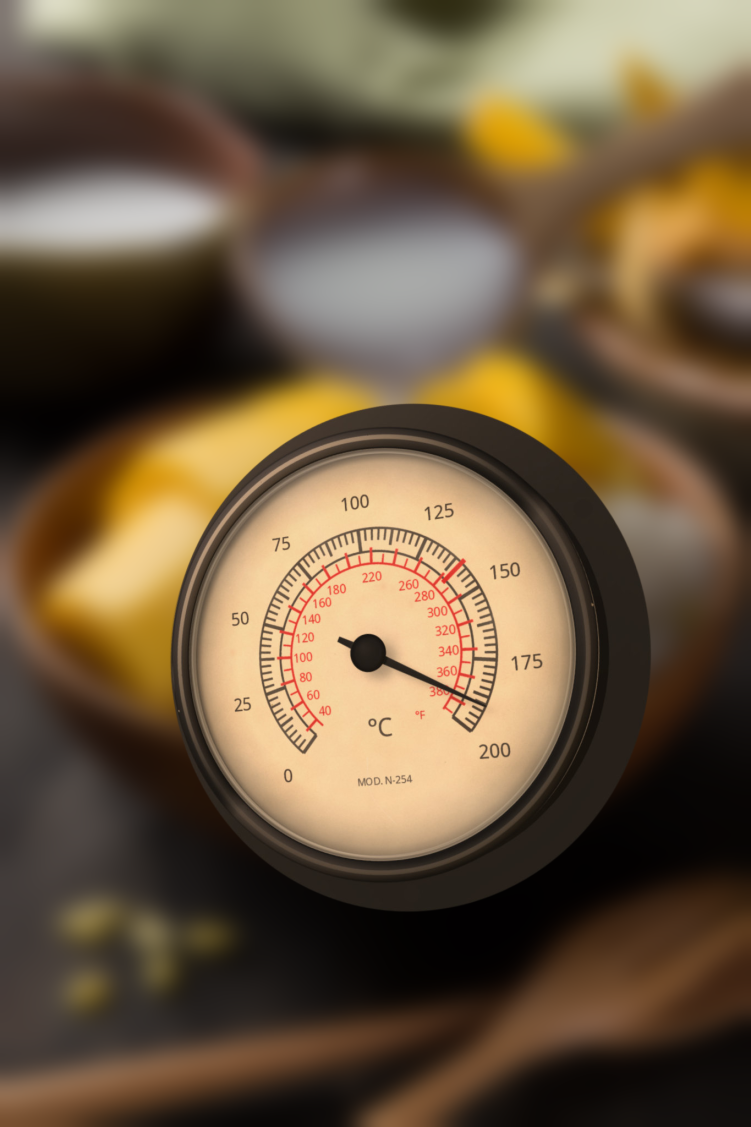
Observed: 190 °C
